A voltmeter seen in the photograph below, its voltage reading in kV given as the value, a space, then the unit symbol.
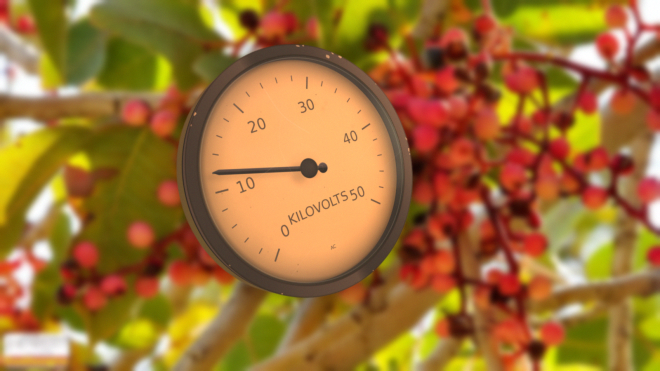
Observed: 12 kV
